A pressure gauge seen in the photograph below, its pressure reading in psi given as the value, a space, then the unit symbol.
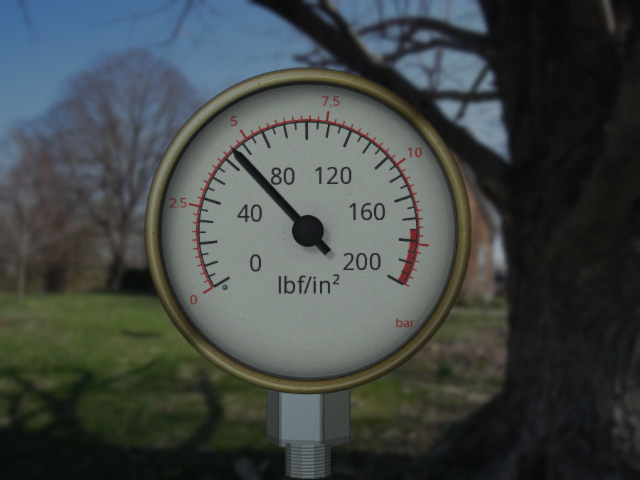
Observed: 65 psi
